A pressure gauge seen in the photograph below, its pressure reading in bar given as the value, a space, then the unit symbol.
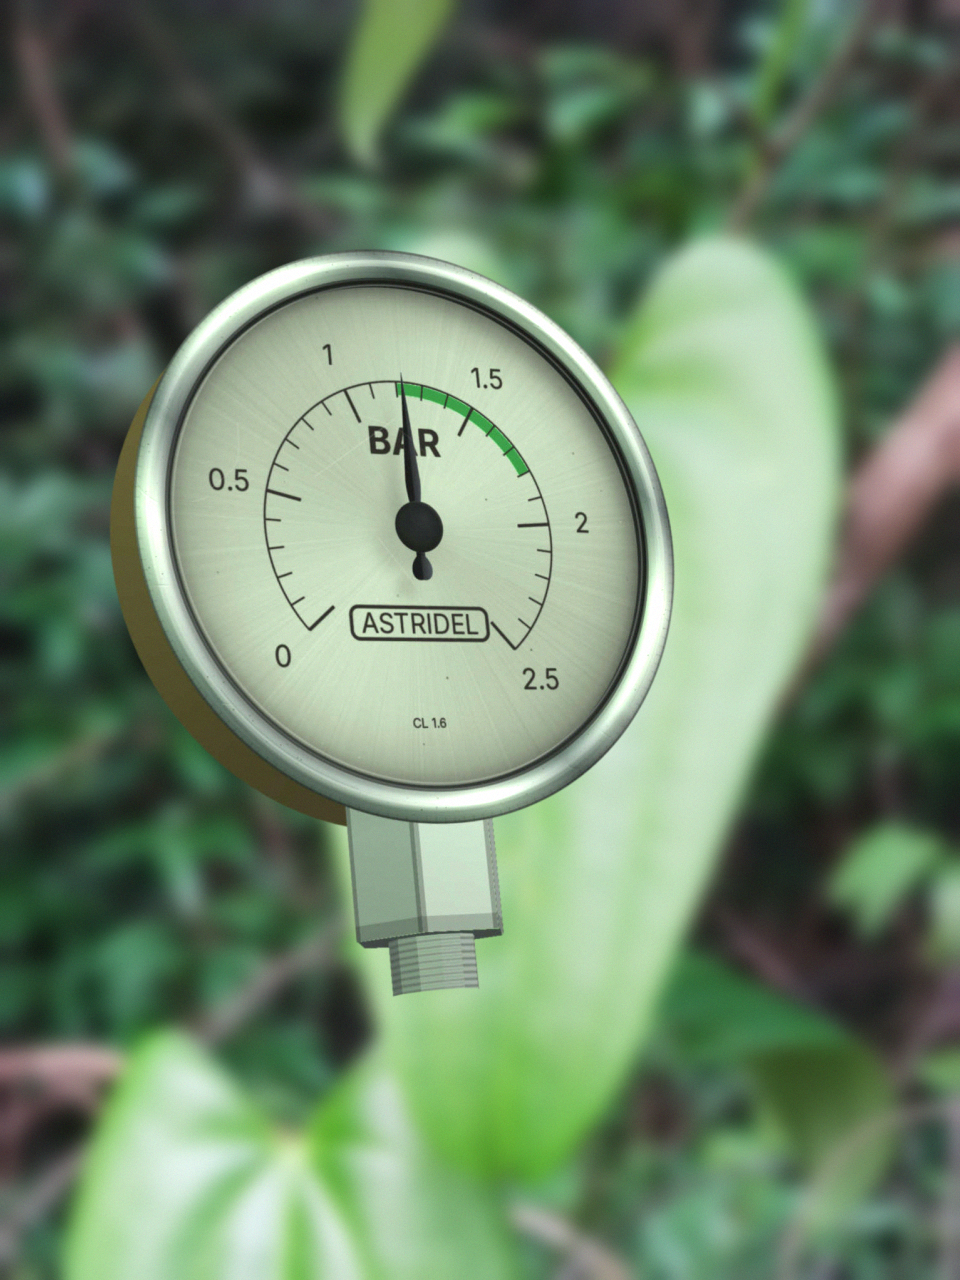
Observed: 1.2 bar
